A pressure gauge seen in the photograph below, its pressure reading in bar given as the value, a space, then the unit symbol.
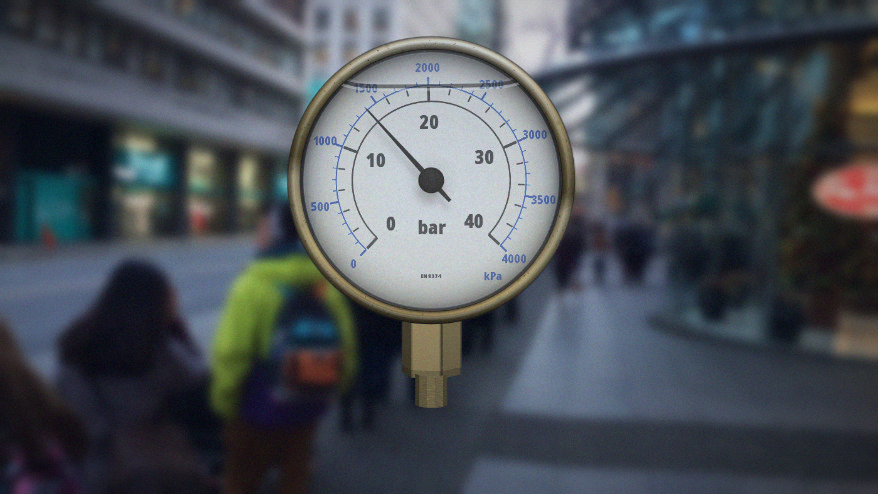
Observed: 14 bar
